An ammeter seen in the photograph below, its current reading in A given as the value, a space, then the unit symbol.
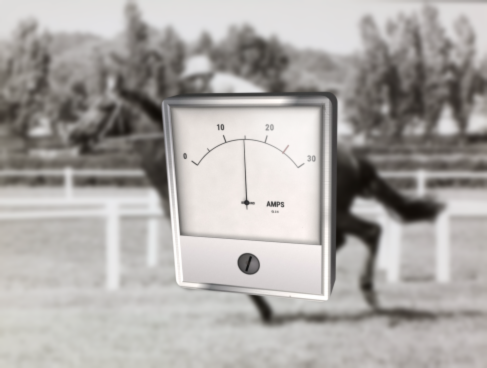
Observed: 15 A
